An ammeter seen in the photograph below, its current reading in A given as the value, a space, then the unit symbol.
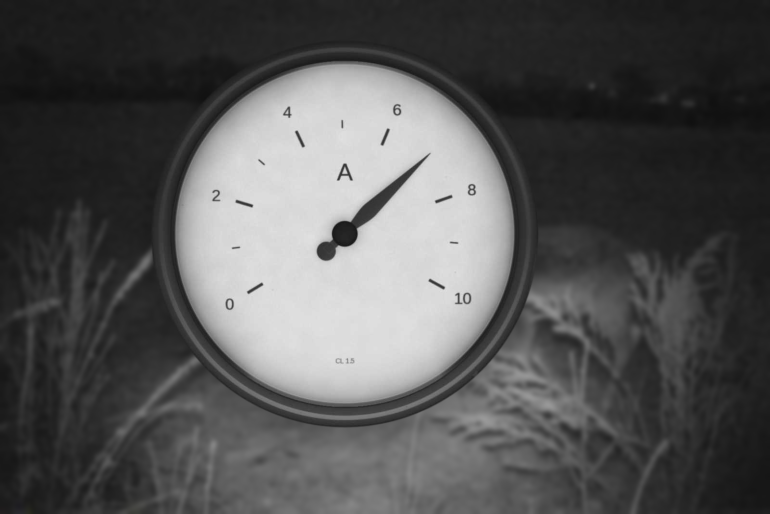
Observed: 7 A
